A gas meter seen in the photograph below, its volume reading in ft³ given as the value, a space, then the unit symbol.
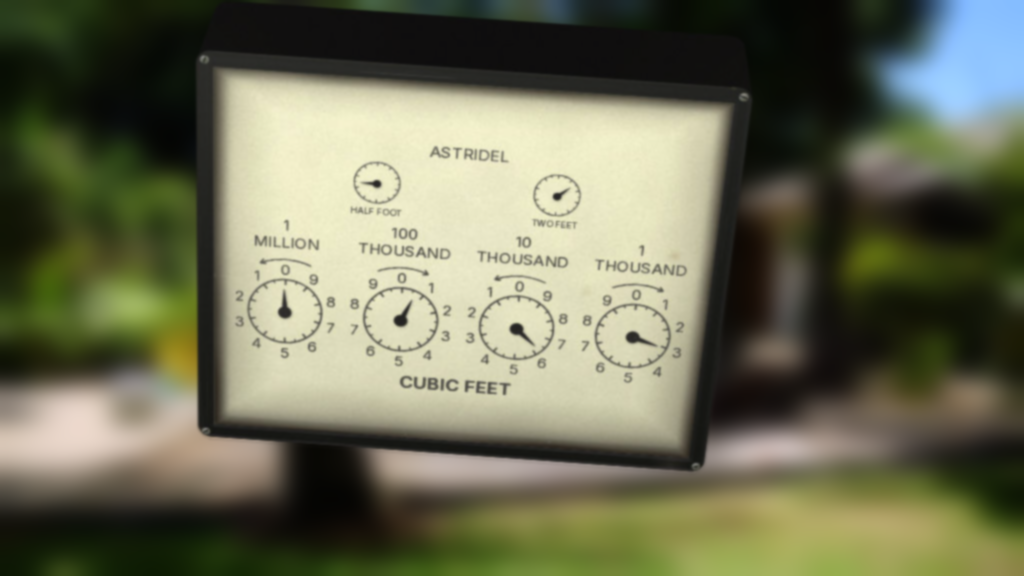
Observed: 6300 ft³
